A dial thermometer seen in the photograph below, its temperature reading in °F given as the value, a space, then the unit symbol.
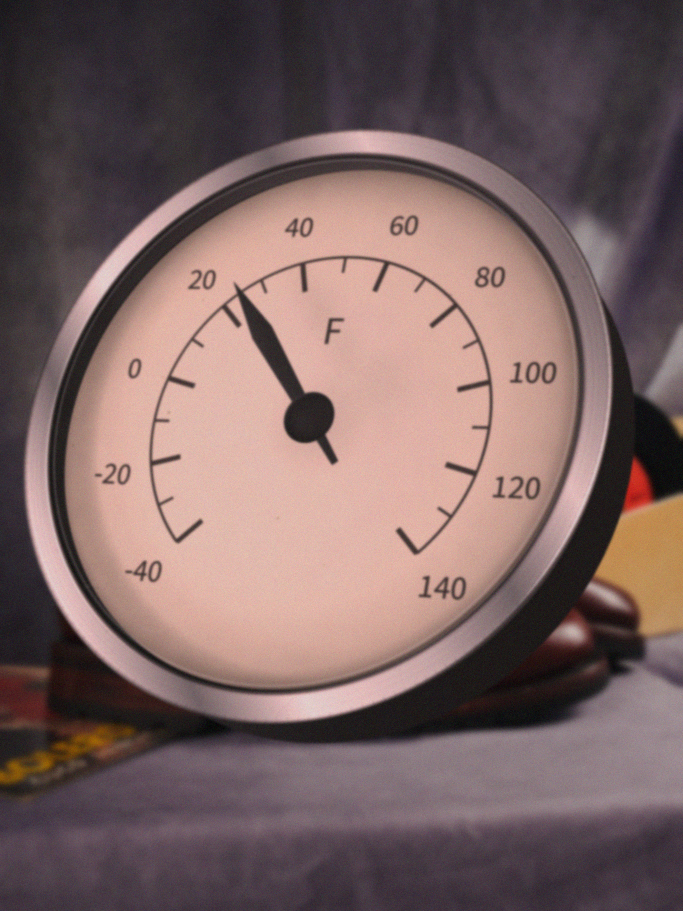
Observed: 25 °F
